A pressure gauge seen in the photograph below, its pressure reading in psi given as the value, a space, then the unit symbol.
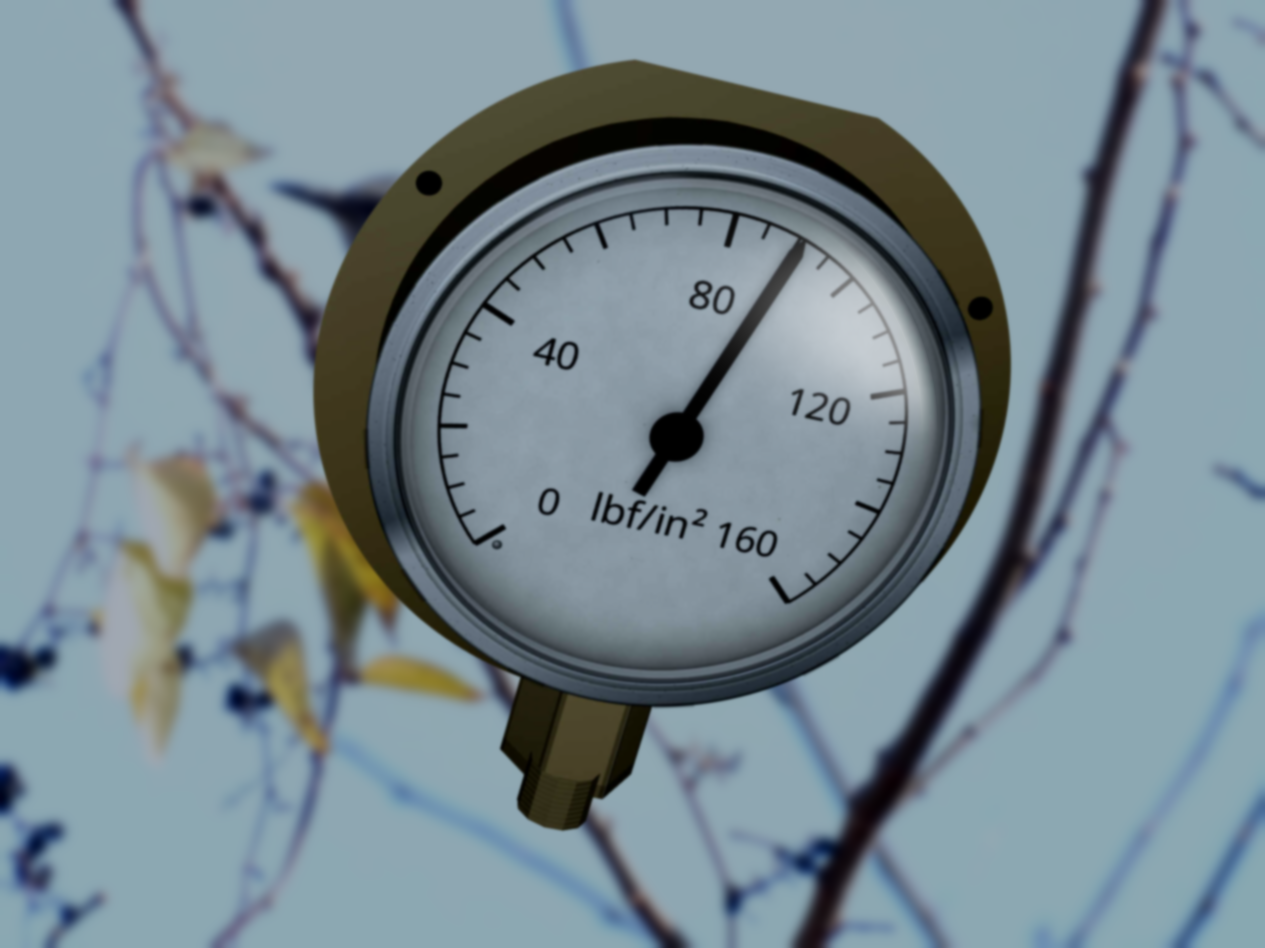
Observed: 90 psi
